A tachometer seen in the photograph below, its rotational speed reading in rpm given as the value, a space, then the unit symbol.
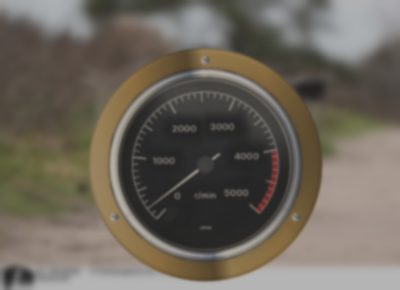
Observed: 200 rpm
